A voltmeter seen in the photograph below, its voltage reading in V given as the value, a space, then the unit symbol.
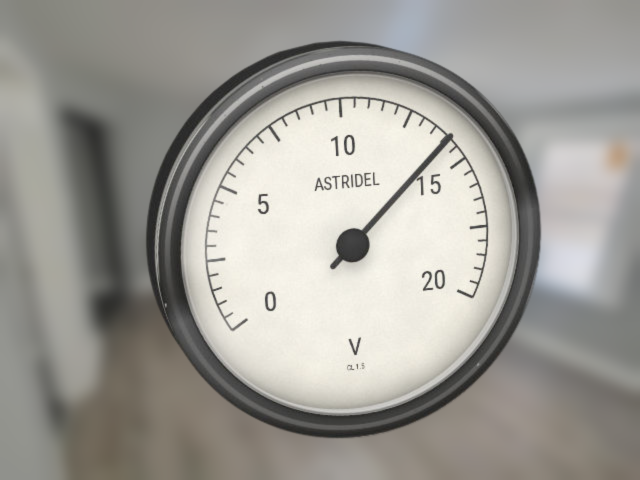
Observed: 14 V
